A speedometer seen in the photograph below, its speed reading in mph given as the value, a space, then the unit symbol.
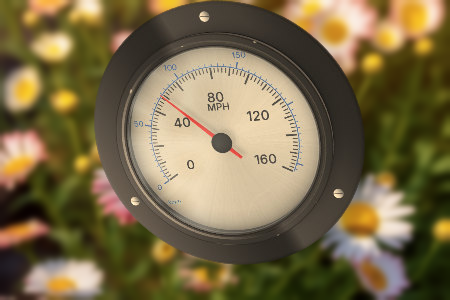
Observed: 50 mph
